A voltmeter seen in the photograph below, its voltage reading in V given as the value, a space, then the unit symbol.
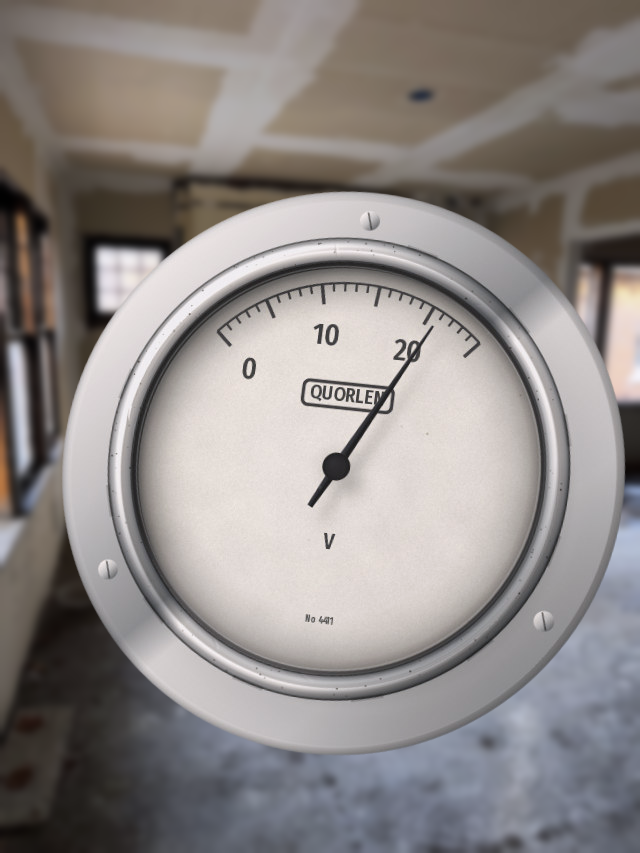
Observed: 21 V
